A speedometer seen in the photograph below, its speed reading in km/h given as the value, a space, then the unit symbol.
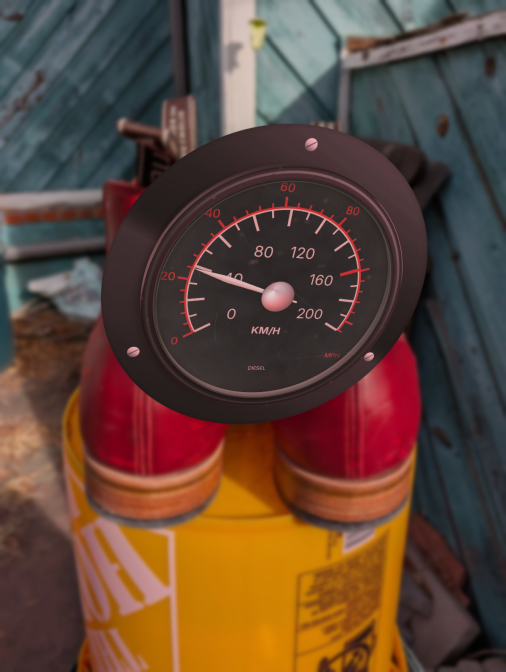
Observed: 40 km/h
